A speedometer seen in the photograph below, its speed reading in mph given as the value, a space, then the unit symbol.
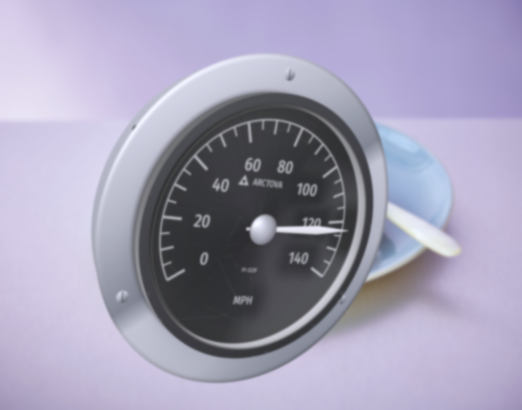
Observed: 122.5 mph
